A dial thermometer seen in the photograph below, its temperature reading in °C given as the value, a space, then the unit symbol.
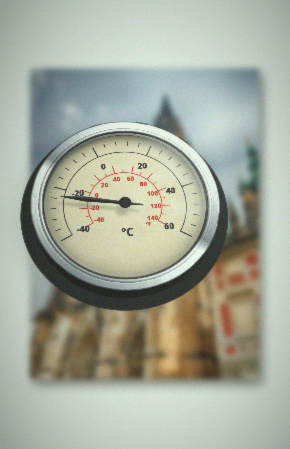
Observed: -24 °C
